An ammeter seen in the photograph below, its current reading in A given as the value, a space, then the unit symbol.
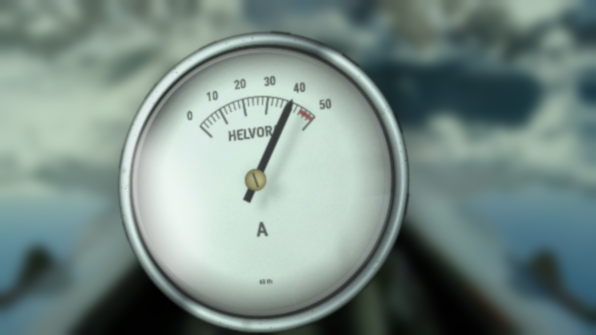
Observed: 40 A
